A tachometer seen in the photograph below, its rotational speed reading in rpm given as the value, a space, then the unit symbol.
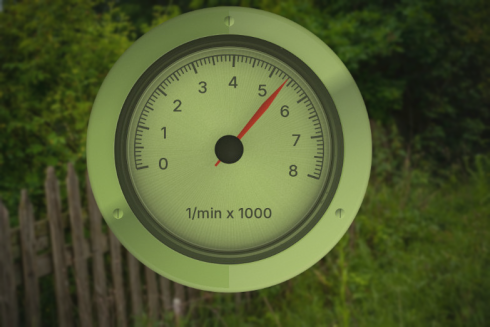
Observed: 5400 rpm
